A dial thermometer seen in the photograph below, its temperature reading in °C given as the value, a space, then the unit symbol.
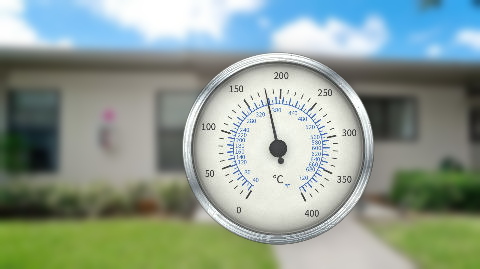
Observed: 180 °C
